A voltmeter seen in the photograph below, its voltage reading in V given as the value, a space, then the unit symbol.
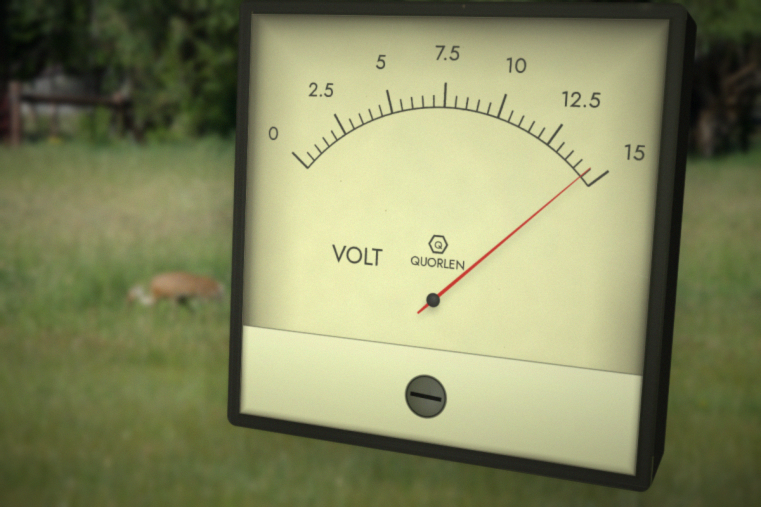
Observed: 14.5 V
